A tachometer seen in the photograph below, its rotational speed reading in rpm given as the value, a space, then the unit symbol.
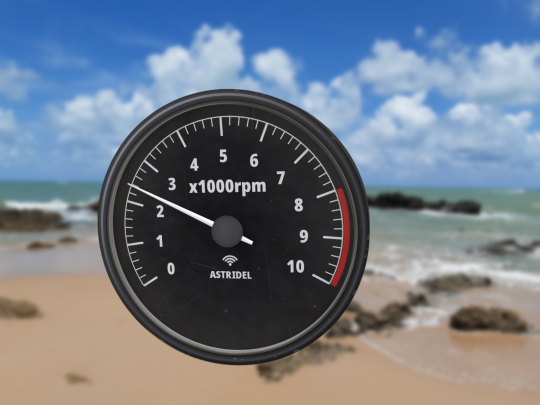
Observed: 2400 rpm
